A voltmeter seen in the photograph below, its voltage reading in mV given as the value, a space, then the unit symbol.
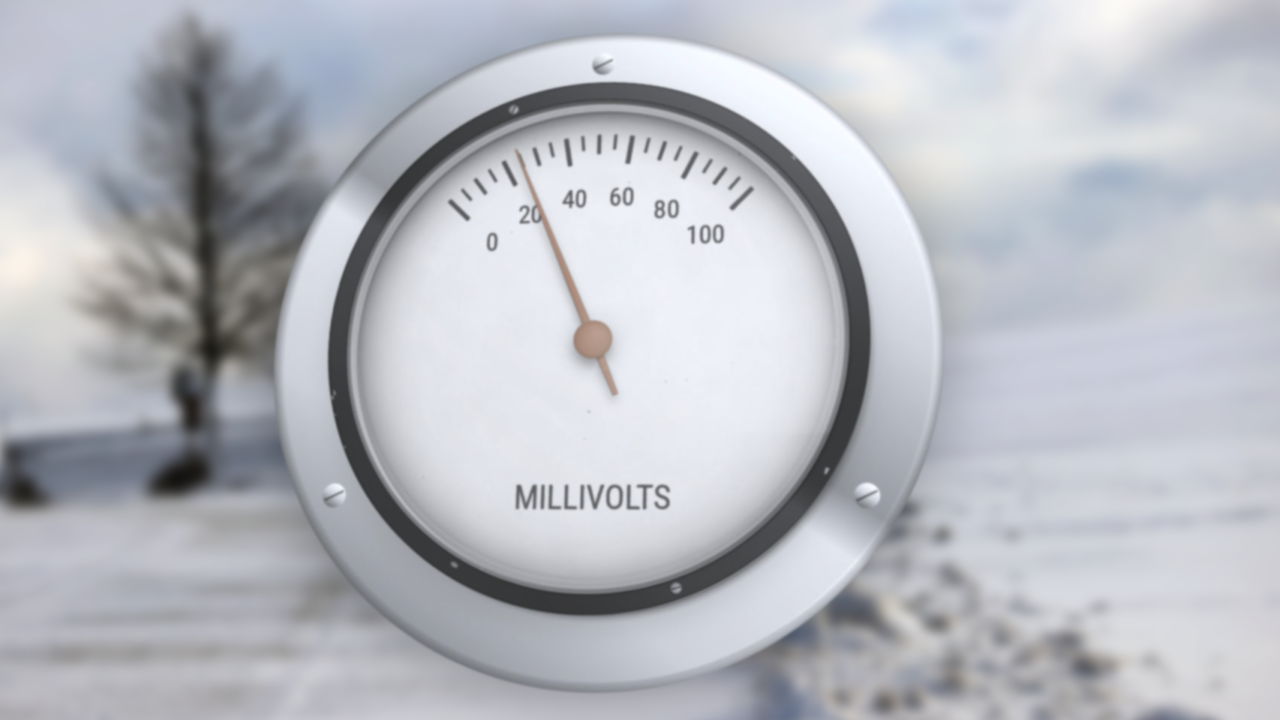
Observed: 25 mV
